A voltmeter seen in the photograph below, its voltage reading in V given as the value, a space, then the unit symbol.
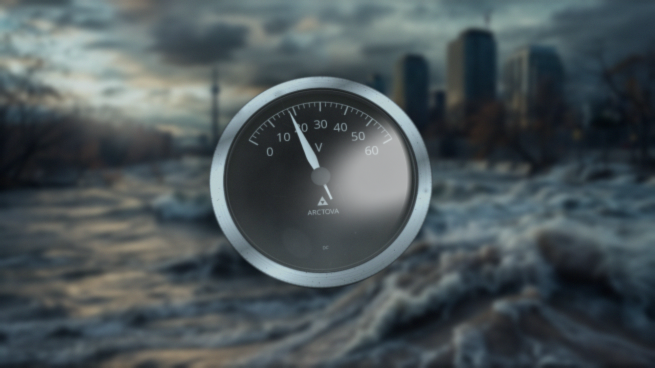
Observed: 18 V
